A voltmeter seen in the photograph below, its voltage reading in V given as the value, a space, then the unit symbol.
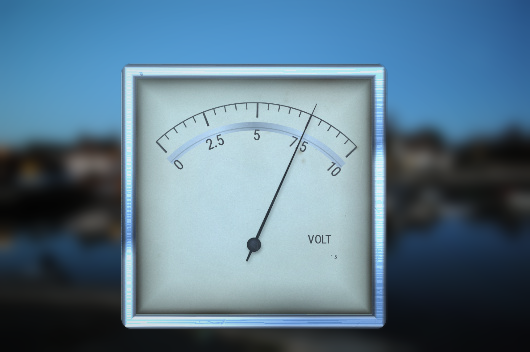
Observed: 7.5 V
